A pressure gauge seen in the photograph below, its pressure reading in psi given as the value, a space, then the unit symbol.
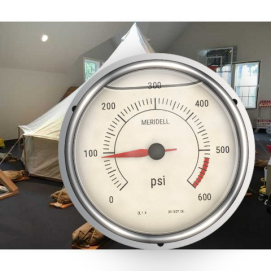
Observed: 90 psi
